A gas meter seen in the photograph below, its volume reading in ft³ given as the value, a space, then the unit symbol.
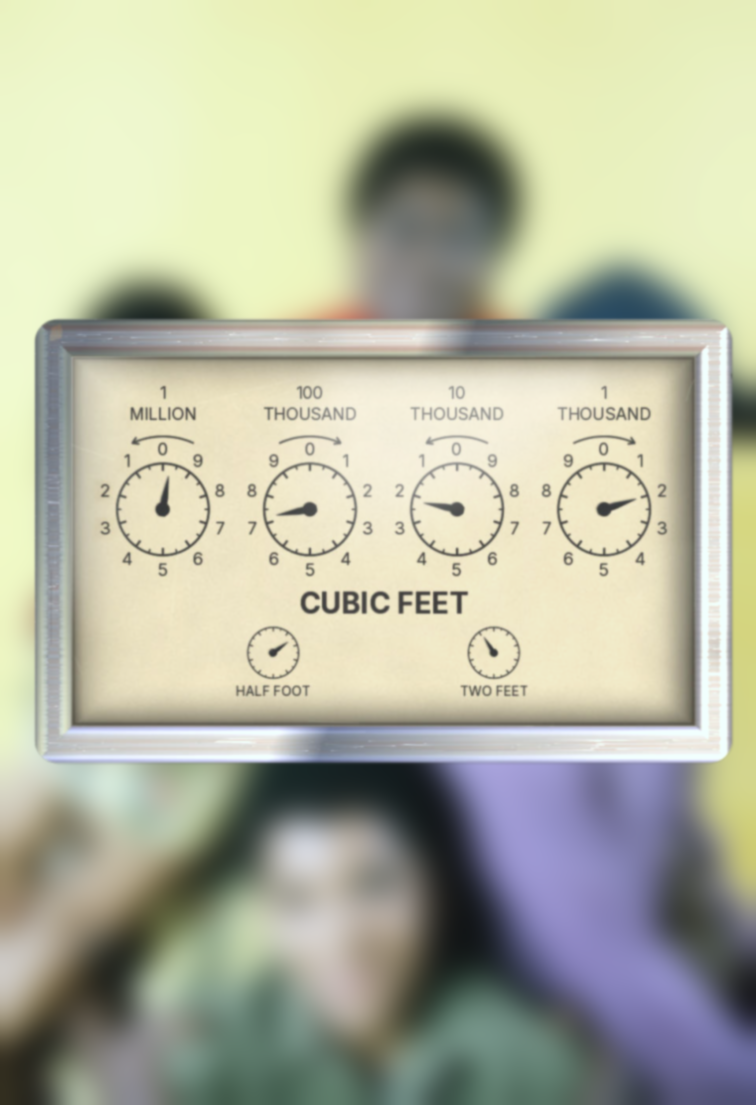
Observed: 972200 ft³
